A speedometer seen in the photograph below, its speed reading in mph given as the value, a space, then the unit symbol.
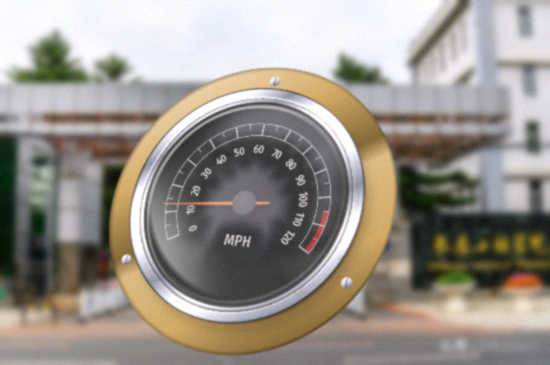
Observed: 12.5 mph
